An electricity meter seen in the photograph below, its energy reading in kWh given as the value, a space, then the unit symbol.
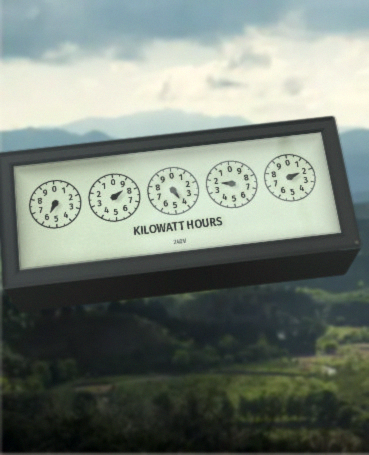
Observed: 58422 kWh
